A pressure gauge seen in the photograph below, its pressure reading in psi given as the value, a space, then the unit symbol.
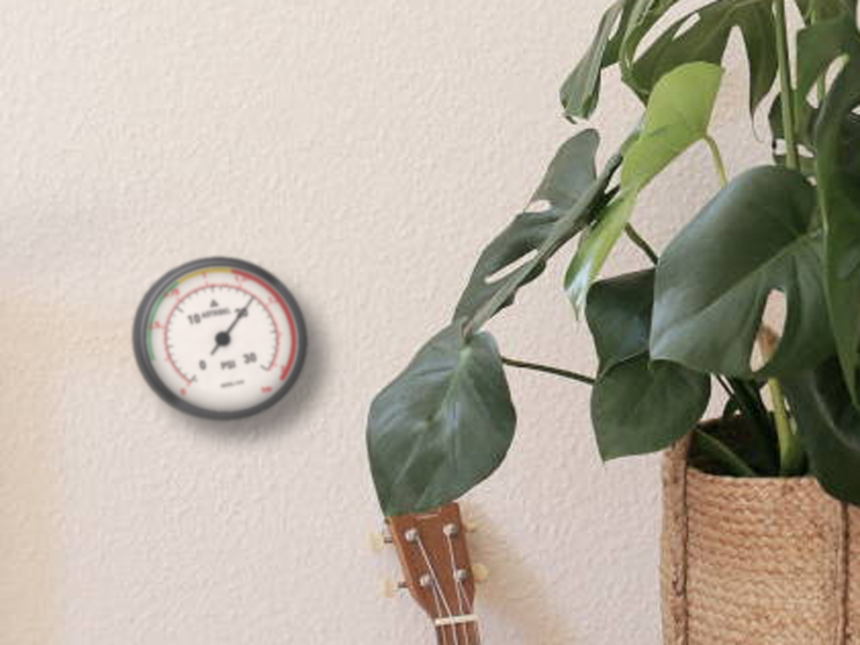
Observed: 20 psi
